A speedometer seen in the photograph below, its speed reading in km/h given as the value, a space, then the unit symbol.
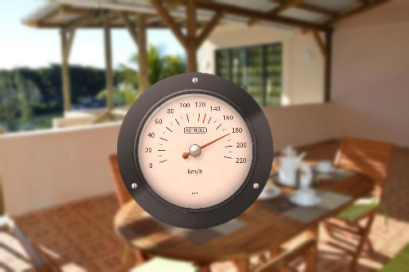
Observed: 180 km/h
